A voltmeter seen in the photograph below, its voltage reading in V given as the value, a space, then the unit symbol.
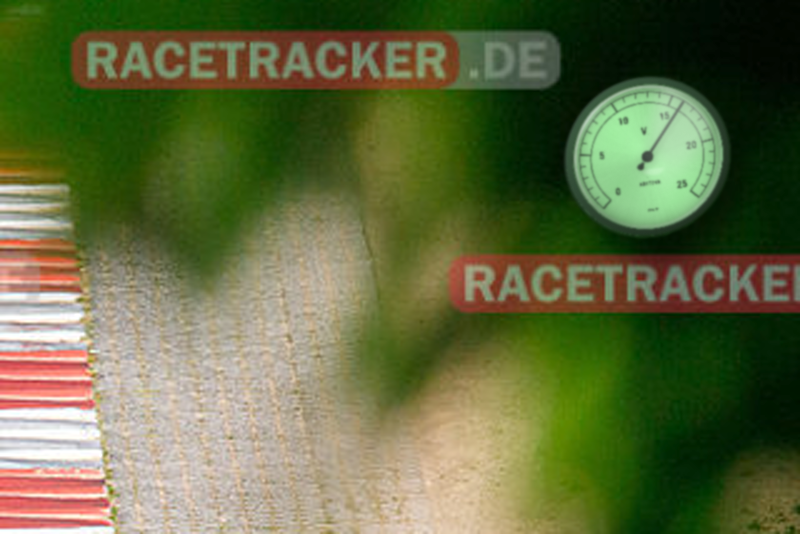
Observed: 16 V
